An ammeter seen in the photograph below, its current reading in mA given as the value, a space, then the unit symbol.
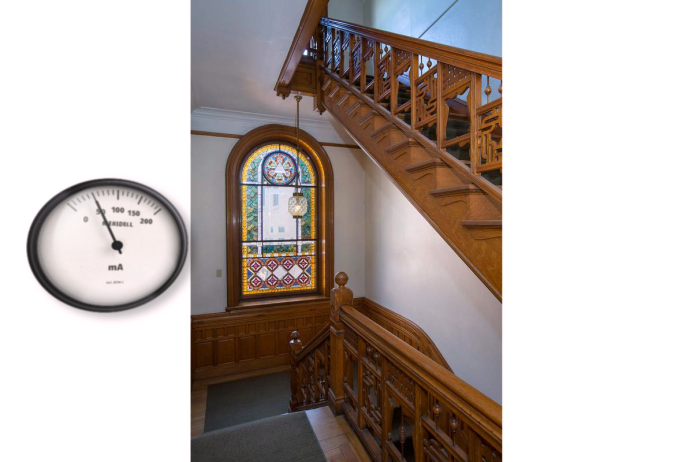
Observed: 50 mA
